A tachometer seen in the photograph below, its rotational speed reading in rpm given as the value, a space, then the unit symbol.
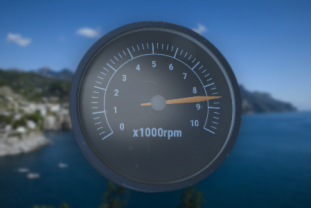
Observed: 8600 rpm
